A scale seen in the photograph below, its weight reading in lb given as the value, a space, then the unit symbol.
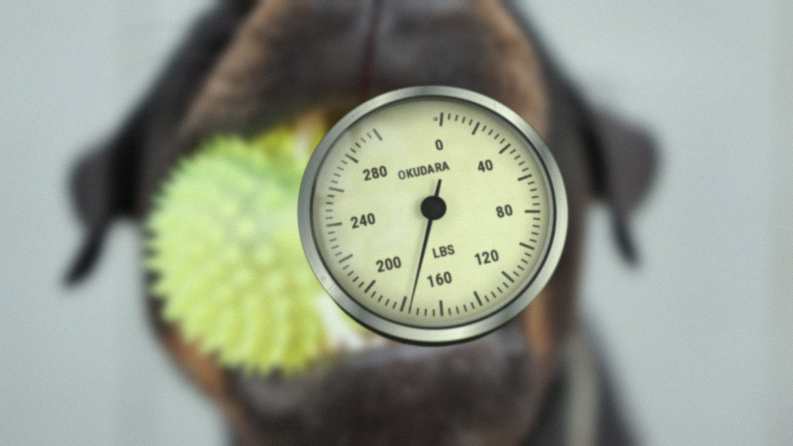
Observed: 176 lb
